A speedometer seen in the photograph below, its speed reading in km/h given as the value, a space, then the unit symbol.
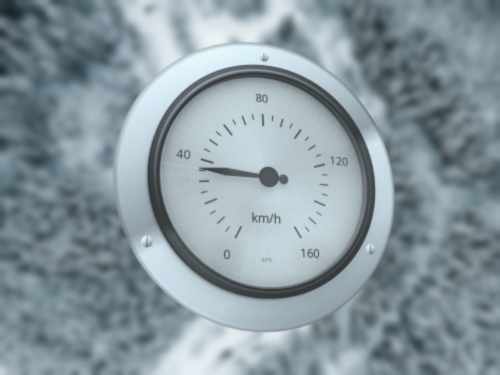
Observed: 35 km/h
